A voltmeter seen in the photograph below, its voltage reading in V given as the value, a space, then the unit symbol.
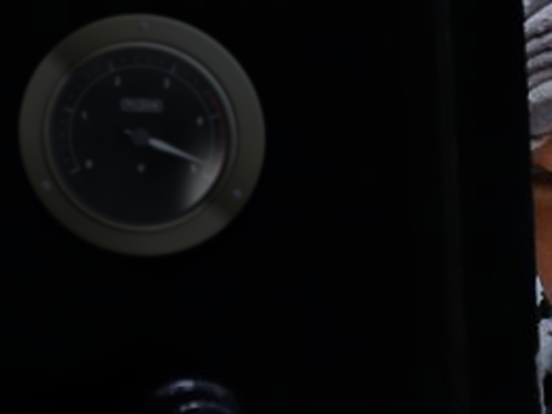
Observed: 4.8 V
